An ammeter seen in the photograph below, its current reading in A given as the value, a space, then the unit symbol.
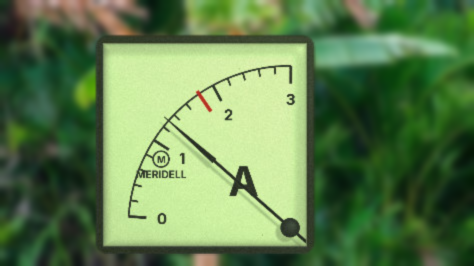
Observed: 1.3 A
